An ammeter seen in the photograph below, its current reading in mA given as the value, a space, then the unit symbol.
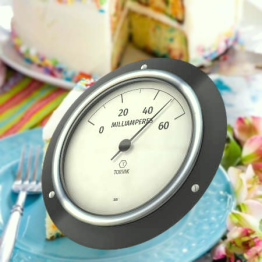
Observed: 50 mA
